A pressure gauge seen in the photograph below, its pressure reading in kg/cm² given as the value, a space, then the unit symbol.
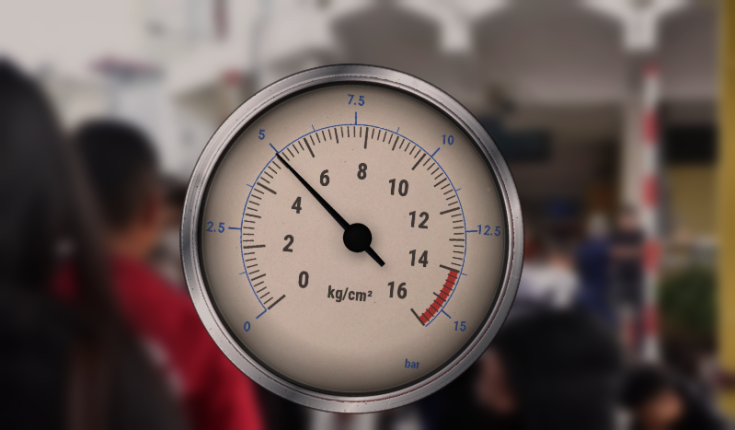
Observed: 5 kg/cm²
